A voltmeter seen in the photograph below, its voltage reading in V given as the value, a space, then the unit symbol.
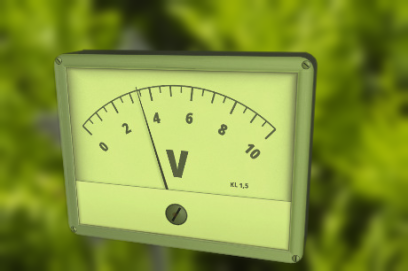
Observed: 3.5 V
